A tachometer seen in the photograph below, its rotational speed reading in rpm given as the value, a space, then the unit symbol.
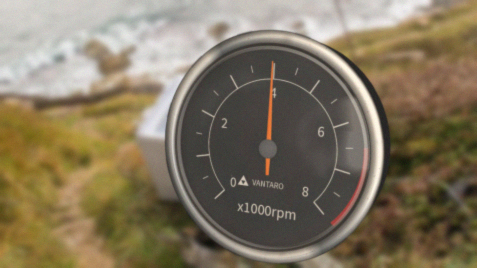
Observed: 4000 rpm
